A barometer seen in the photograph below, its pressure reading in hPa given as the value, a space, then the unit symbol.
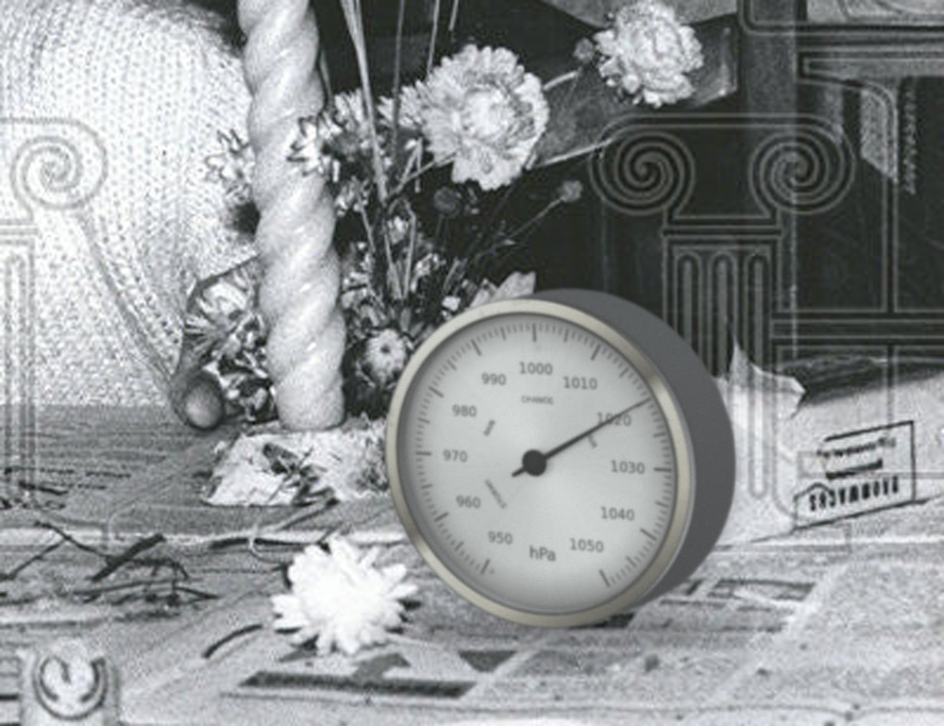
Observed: 1020 hPa
